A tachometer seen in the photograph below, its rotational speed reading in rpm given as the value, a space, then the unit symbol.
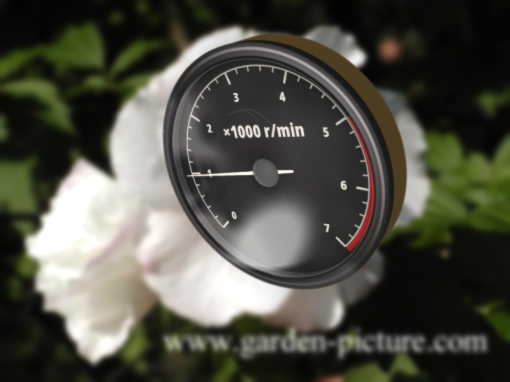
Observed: 1000 rpm
